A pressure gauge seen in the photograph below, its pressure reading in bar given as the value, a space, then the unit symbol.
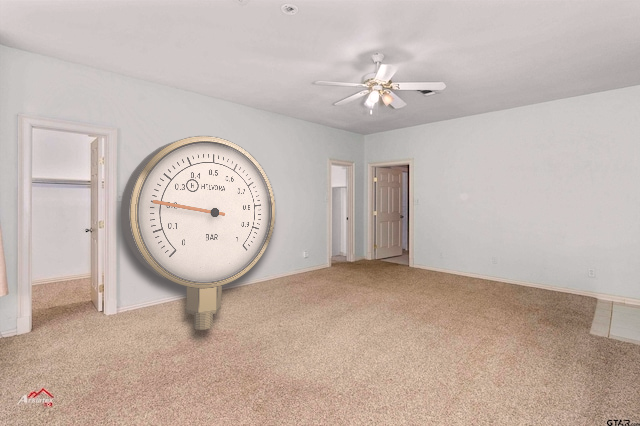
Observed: 0.2 bar
